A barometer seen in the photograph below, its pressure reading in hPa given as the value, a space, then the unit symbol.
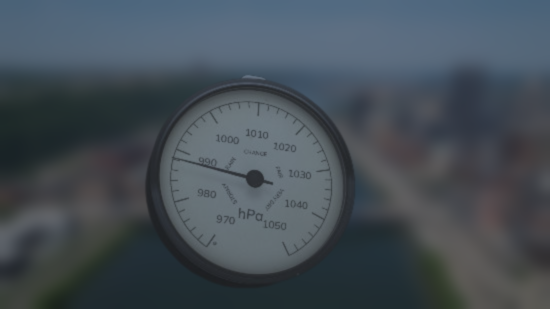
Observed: 988 hPa
